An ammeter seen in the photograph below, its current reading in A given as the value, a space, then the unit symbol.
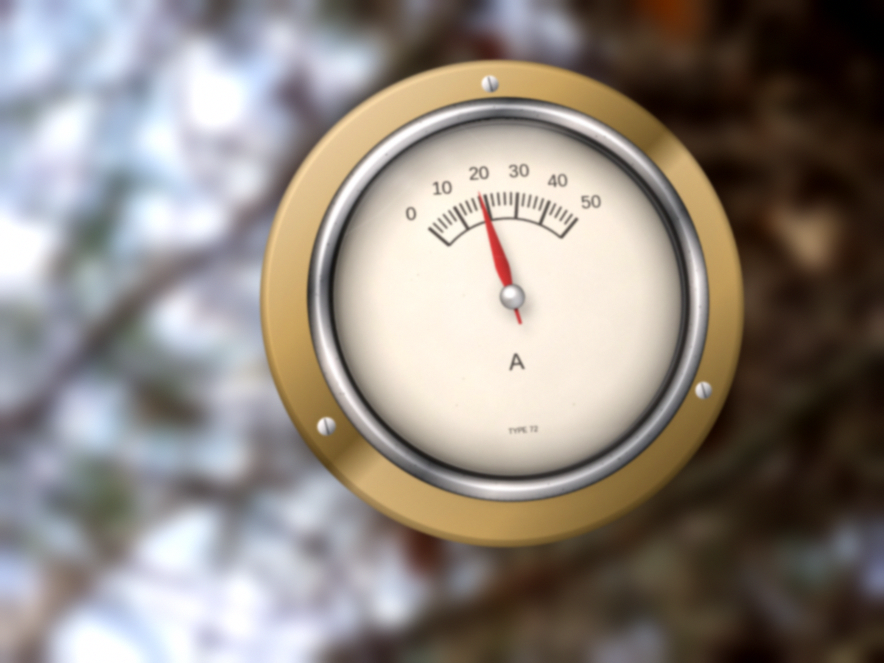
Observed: 18 A
